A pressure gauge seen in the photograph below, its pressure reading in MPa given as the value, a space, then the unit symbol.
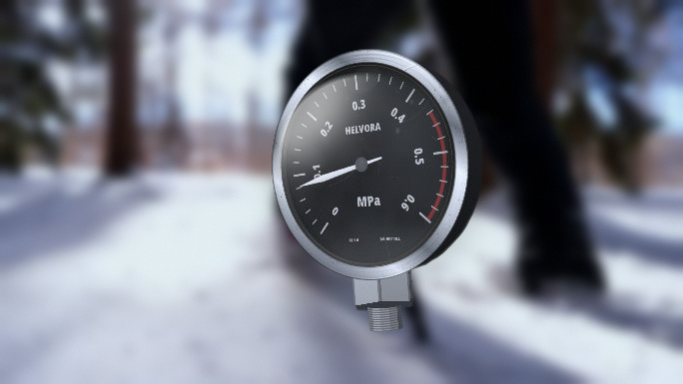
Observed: 0.08 MPa
